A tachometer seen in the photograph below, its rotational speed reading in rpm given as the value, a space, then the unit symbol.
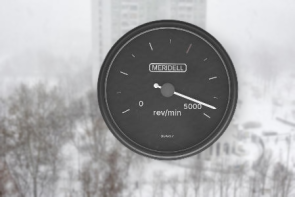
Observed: 4750 rpm
